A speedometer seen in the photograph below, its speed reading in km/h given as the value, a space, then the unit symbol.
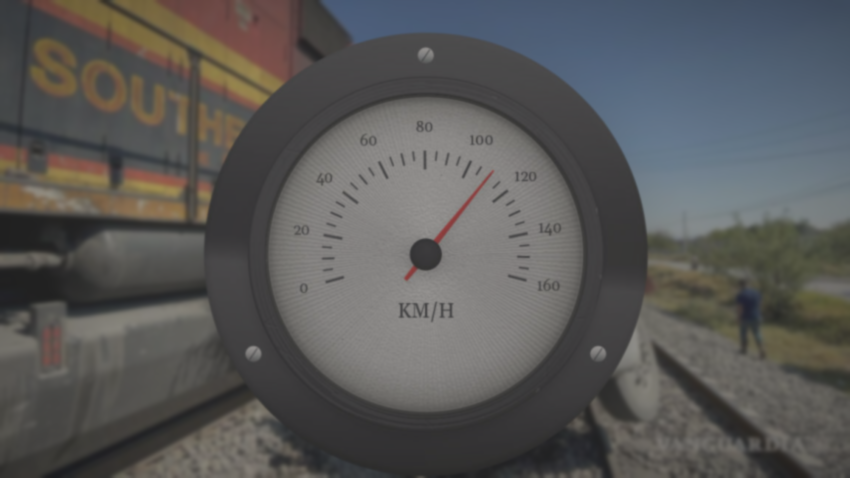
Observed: 110 km/h
